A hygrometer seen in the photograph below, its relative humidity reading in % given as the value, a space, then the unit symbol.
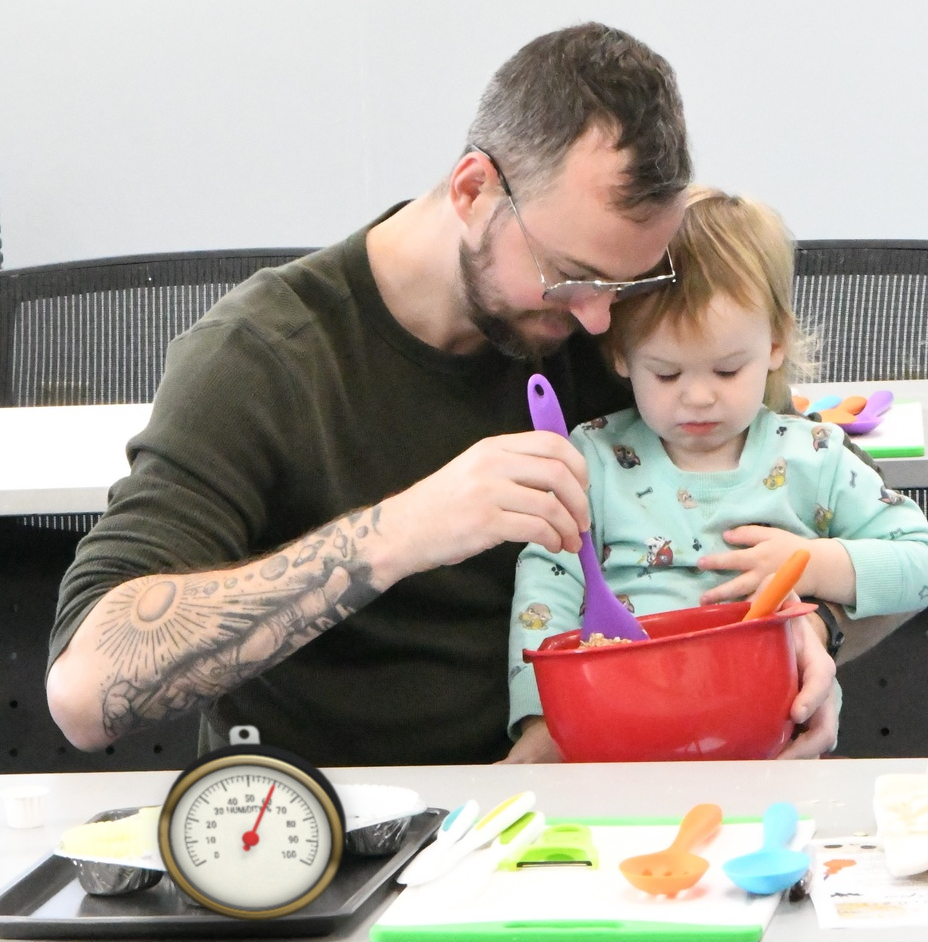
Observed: 60 %
